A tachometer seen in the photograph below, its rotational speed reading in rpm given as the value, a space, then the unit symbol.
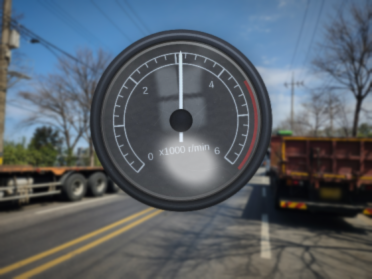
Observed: 3100 rpm
